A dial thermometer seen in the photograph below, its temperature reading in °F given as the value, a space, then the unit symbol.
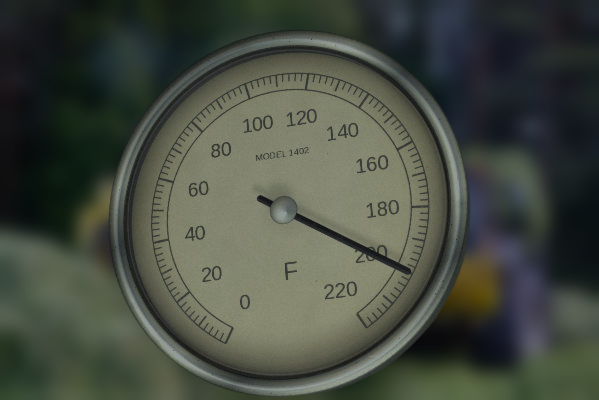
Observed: 200 °F
